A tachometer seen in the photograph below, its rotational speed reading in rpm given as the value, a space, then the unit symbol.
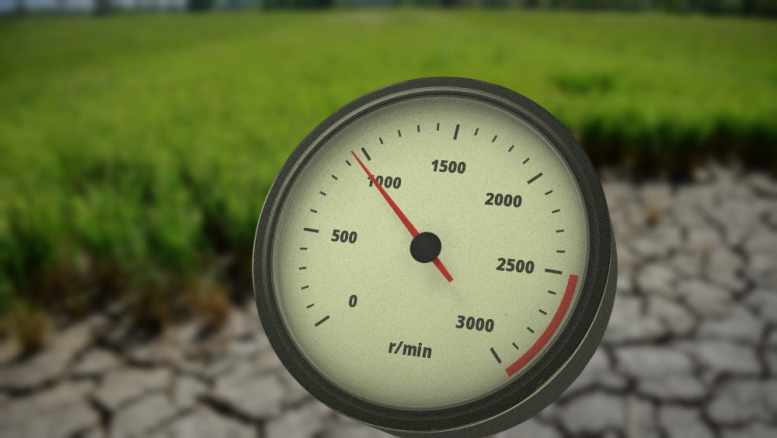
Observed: 950 rpm
